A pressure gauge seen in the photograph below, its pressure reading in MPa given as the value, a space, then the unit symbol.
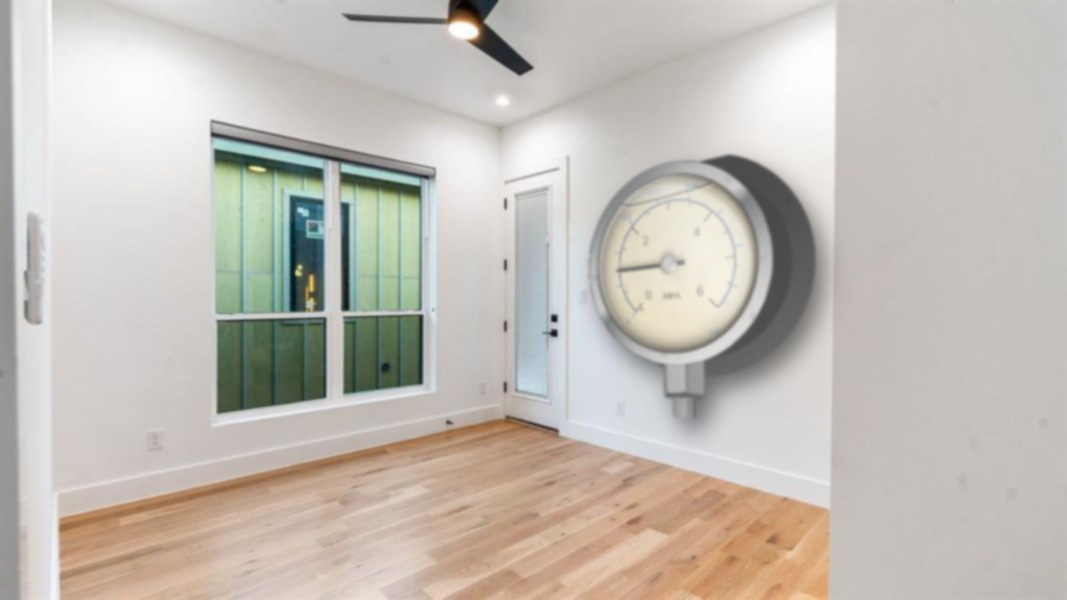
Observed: 1 MPa
